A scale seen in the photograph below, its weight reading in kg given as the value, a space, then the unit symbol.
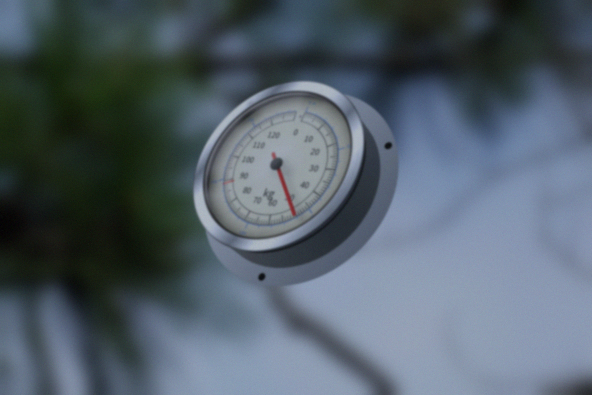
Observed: 50 kg
